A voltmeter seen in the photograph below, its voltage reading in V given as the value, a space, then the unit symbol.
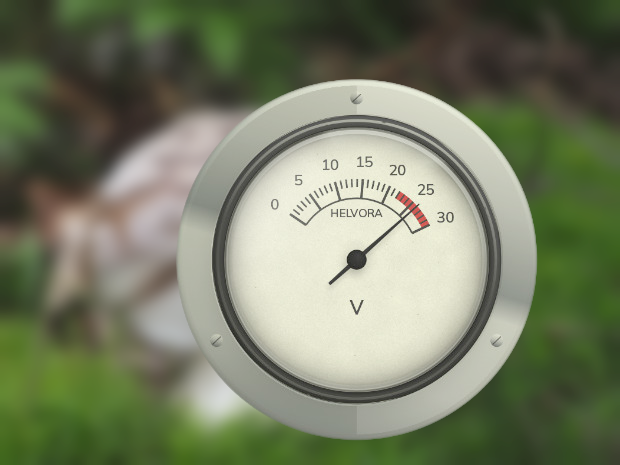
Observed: 26 V
